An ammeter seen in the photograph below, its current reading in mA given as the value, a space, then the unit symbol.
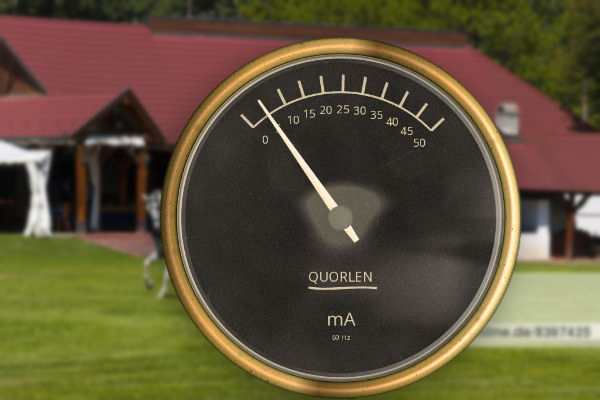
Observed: 5 mA
